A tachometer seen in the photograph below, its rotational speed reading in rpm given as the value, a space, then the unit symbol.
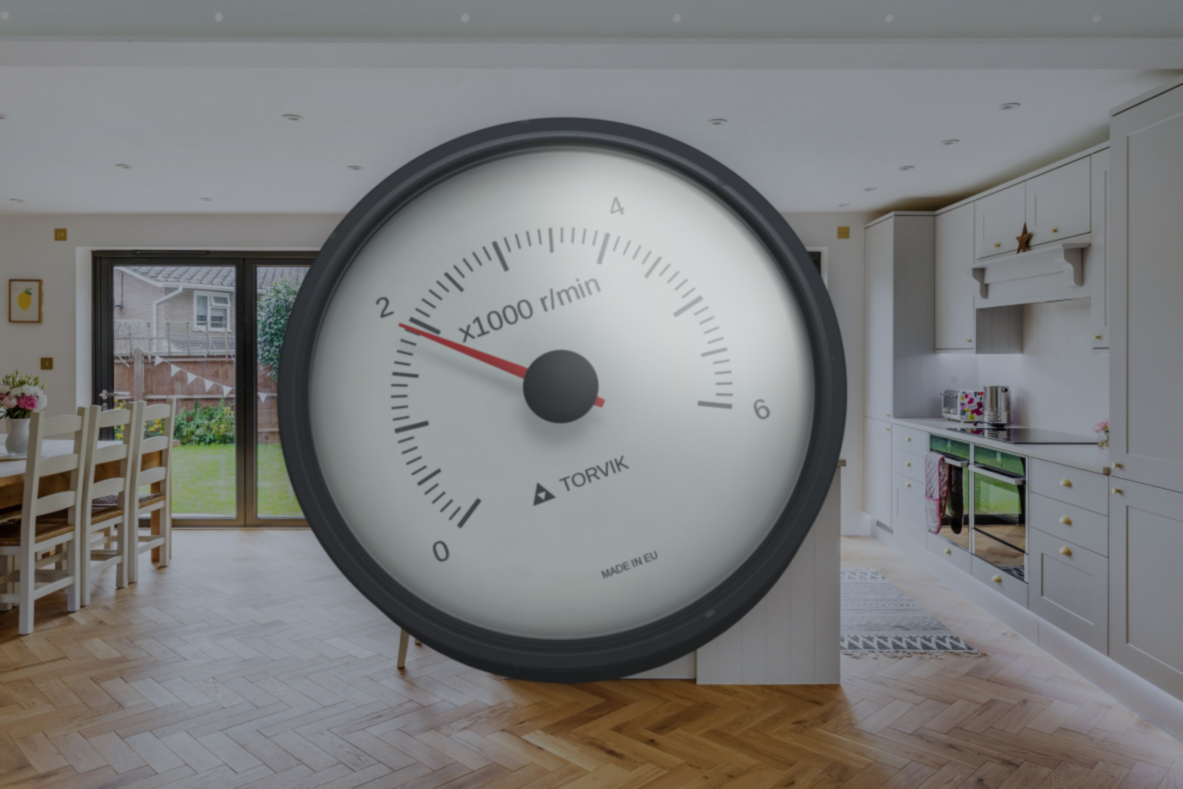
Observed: 1900 rpm
